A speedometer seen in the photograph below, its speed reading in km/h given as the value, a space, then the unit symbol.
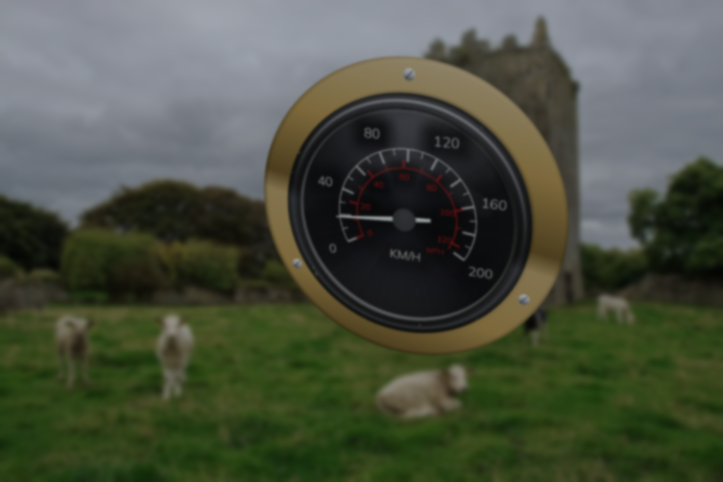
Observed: 20 km/h
